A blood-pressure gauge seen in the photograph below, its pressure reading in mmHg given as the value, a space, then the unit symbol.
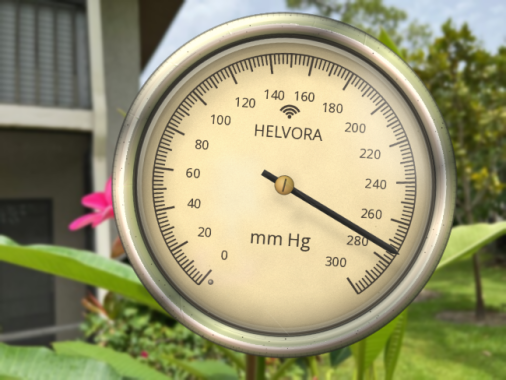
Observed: 274 mmHg
